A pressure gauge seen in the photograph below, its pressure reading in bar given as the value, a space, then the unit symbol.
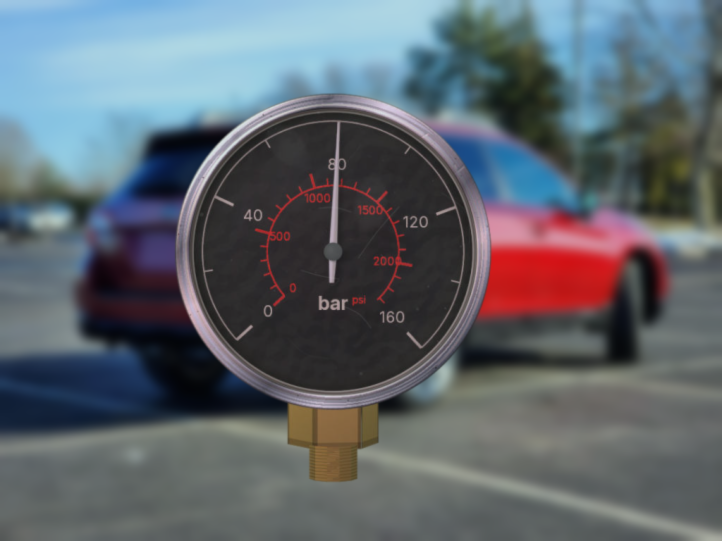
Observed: 80 bar
